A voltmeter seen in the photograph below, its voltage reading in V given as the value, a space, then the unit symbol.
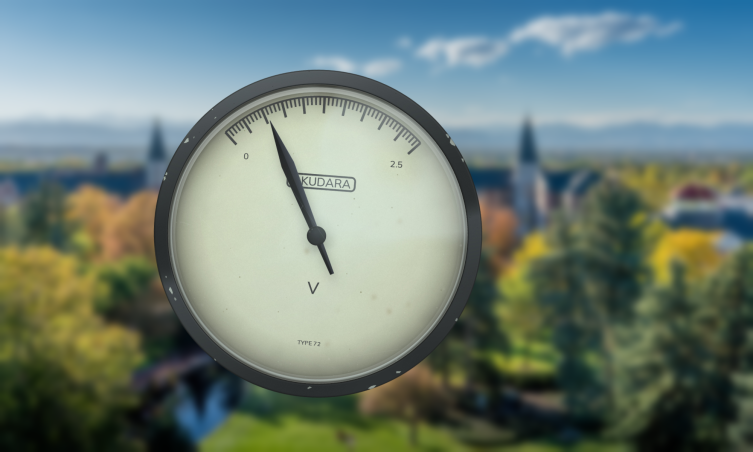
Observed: 0.55 V
